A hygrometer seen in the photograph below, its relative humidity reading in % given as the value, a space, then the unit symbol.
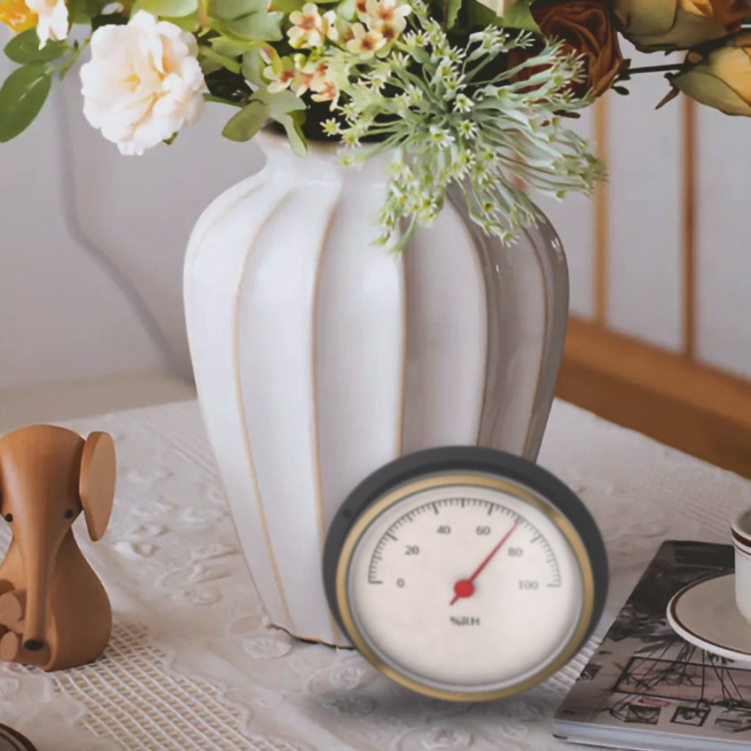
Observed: 70 %
